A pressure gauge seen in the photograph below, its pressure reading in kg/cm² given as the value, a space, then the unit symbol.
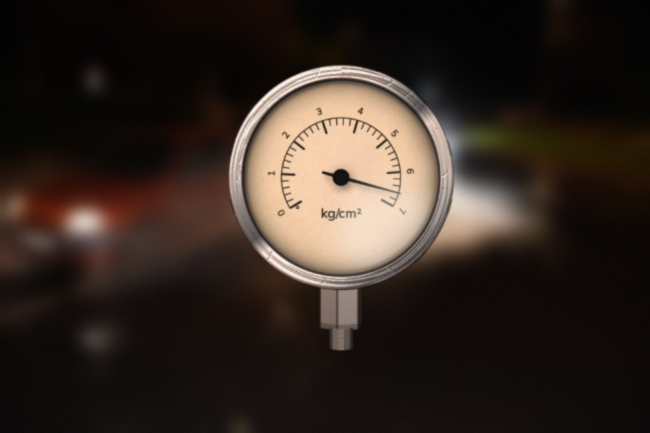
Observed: 6.6 kg/cm²
